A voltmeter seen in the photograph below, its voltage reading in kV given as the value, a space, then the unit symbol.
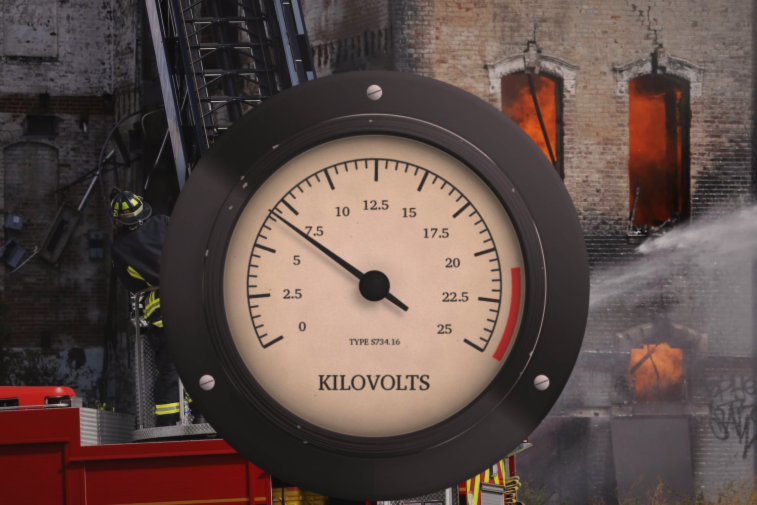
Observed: 6.75 kV
